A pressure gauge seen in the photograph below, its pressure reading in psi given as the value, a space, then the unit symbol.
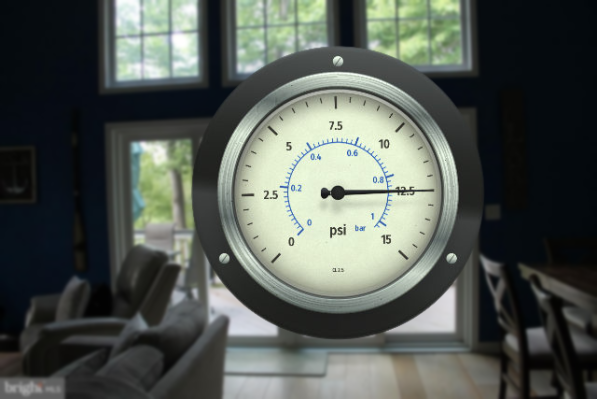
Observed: 12.5 psi
